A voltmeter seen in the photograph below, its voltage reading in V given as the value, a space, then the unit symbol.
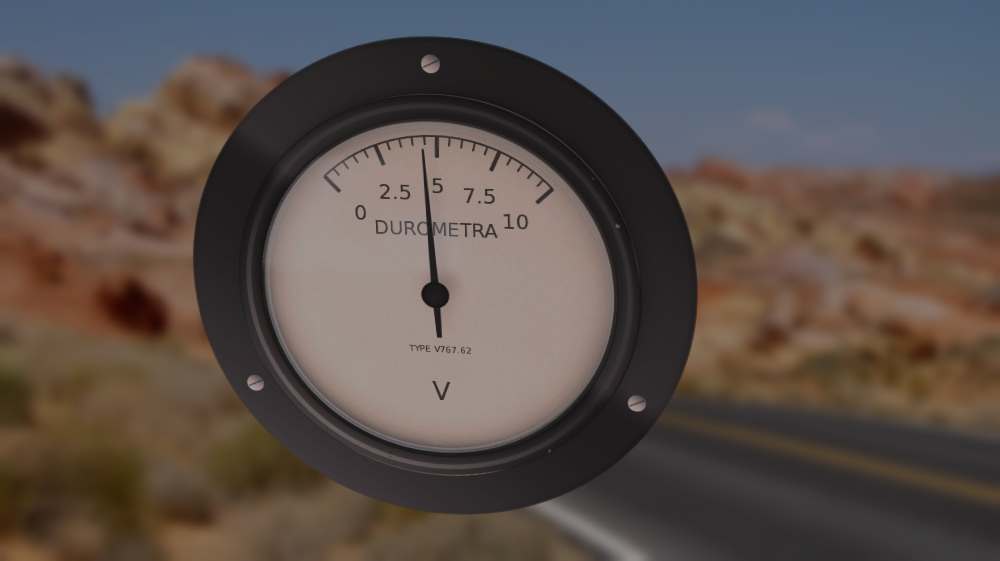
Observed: 4.5 V
